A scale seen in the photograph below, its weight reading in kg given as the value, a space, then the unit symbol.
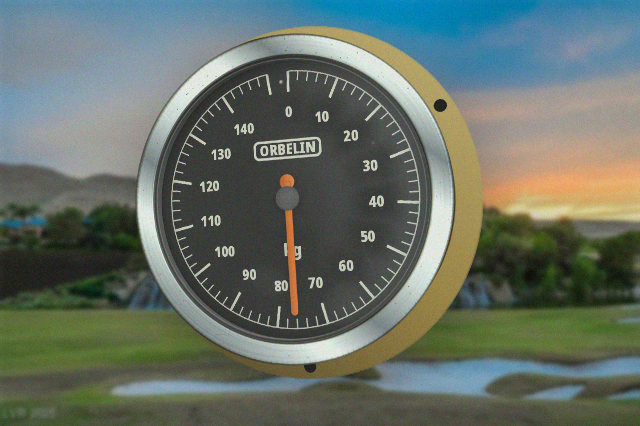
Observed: 76 kg
